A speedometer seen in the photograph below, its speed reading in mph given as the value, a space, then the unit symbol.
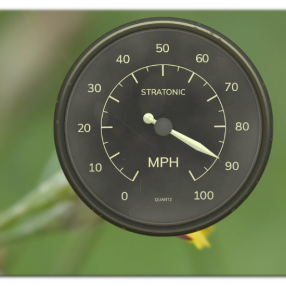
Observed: 90 mph
